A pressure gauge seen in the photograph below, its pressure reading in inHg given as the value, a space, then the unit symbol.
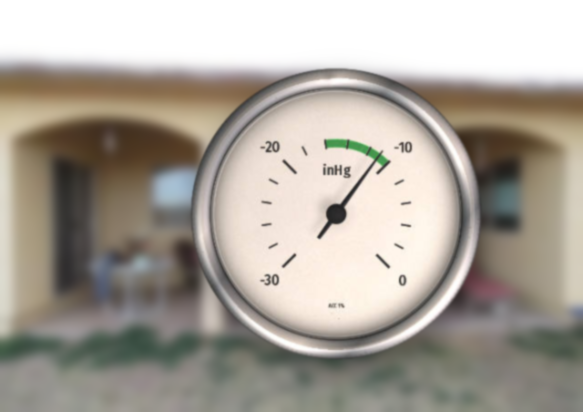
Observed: -11 inHg
